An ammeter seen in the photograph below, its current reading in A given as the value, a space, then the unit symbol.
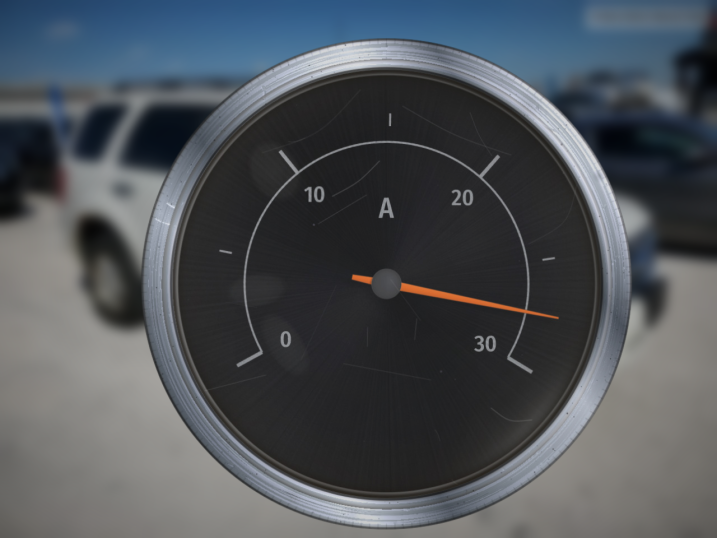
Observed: 27.5 A
